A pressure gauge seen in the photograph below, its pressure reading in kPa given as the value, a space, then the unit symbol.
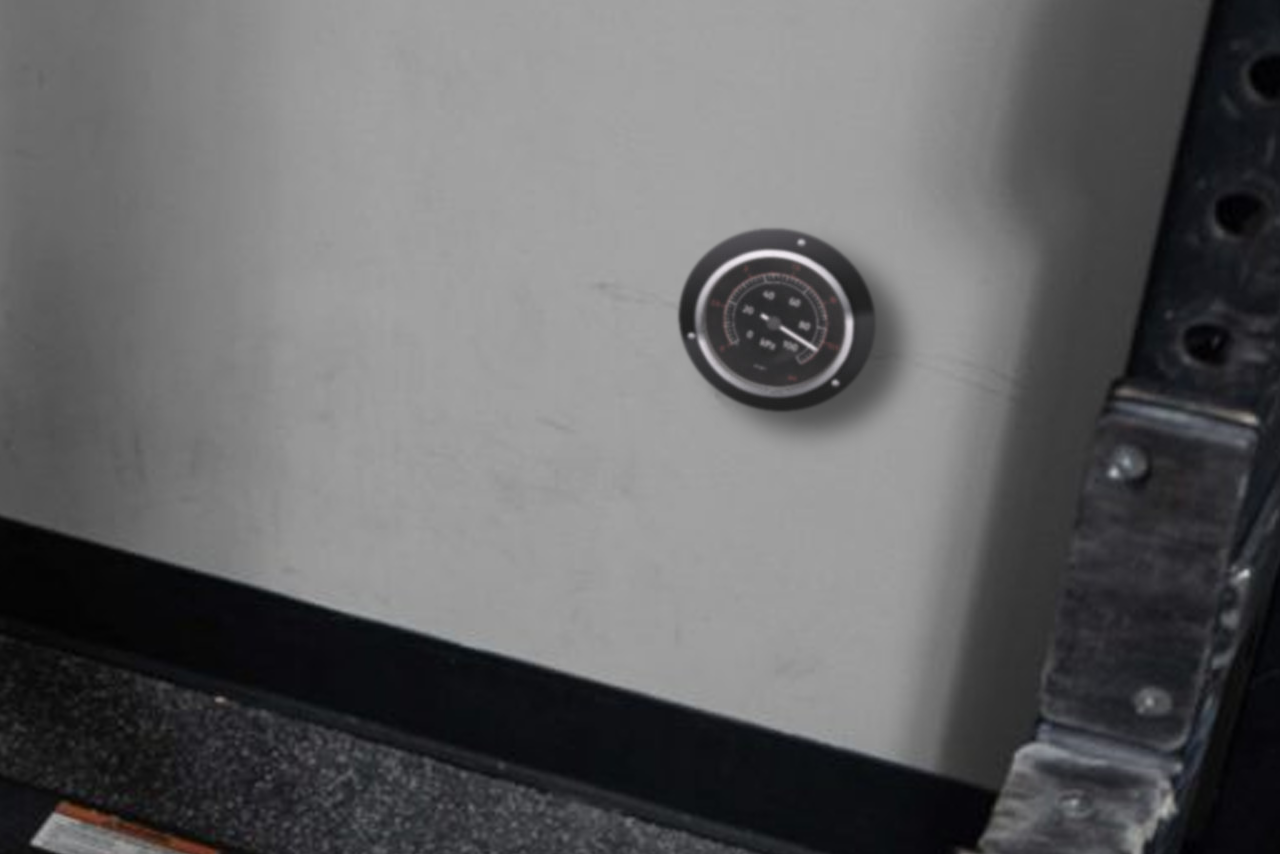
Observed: 90 kPa
